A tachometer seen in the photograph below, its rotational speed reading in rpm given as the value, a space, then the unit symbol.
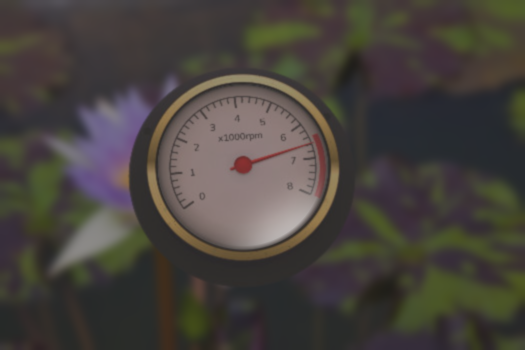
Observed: 6600 rpm
